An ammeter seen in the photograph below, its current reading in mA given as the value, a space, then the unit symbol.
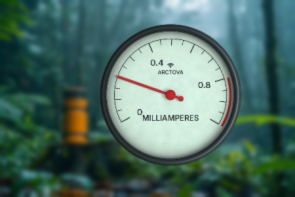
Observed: 0.2 mA
